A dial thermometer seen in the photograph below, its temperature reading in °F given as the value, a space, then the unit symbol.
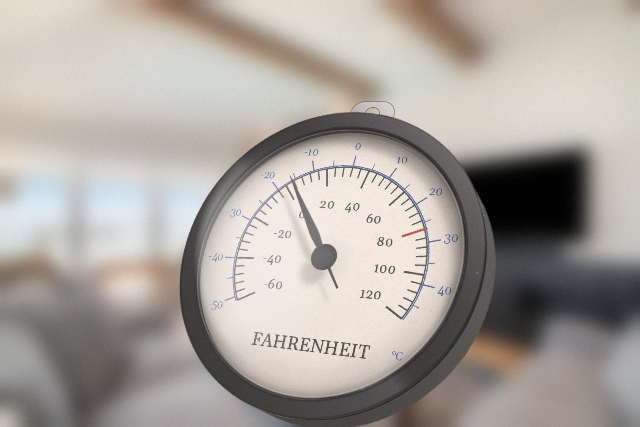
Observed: 4 °F
